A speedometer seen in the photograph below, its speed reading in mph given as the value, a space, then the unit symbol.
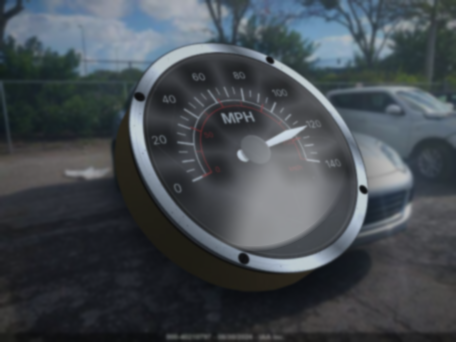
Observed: 120 mph
